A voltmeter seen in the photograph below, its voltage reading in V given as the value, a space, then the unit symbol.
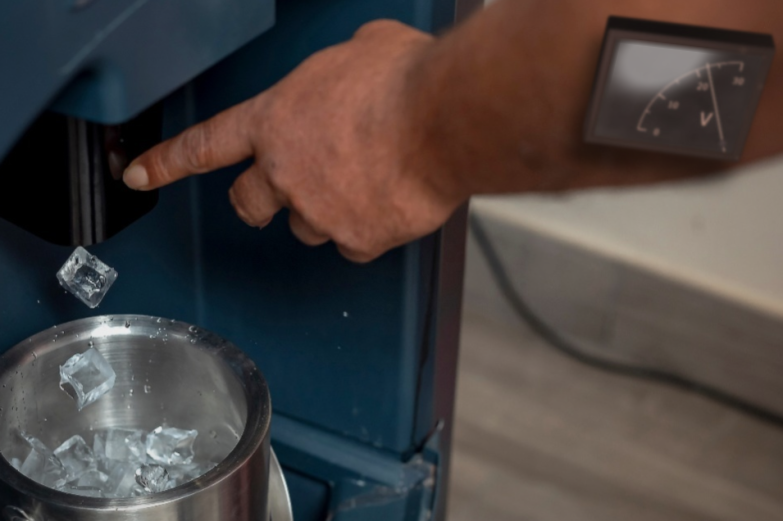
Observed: 22.5 V
